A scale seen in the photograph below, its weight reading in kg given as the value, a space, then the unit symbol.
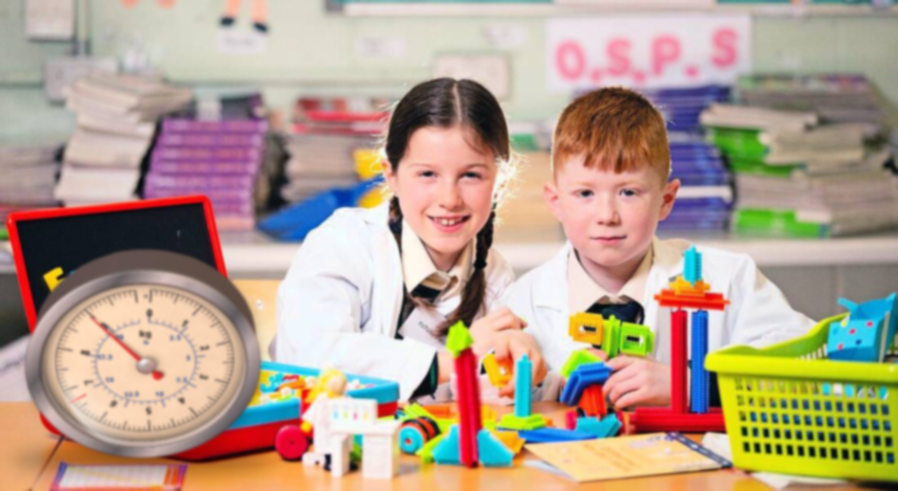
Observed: 9 kg
